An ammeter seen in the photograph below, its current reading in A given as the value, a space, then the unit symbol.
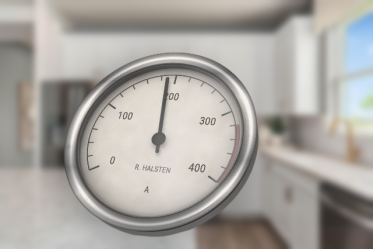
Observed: 190 A
